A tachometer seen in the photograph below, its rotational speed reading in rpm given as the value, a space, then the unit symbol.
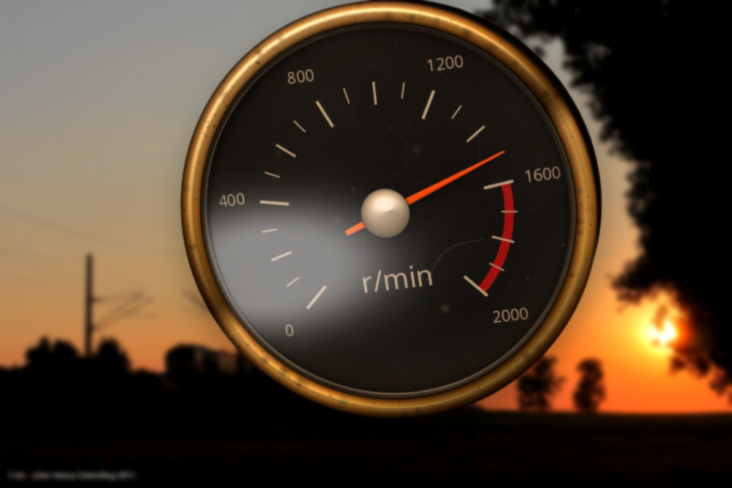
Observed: 1500 rpm
